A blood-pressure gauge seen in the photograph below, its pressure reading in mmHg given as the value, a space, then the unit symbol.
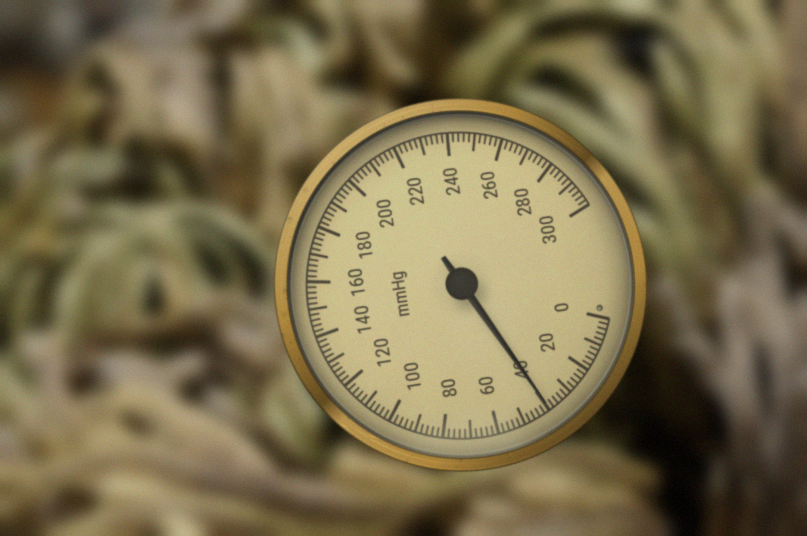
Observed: 40 mmHg
